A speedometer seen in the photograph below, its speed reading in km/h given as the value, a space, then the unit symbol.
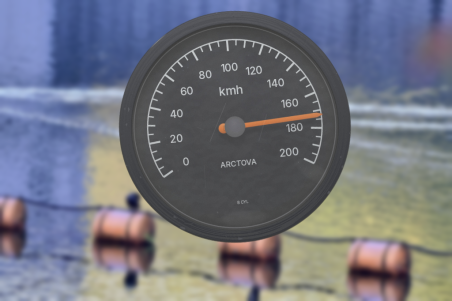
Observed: 172.5 km/h
